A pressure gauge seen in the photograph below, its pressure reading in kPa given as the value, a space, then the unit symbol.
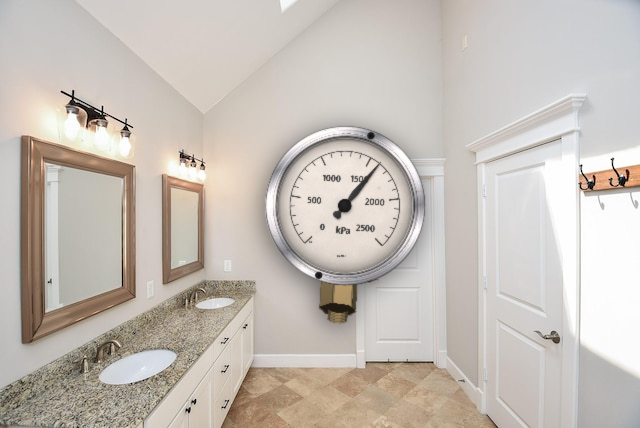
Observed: 1600 kPa
